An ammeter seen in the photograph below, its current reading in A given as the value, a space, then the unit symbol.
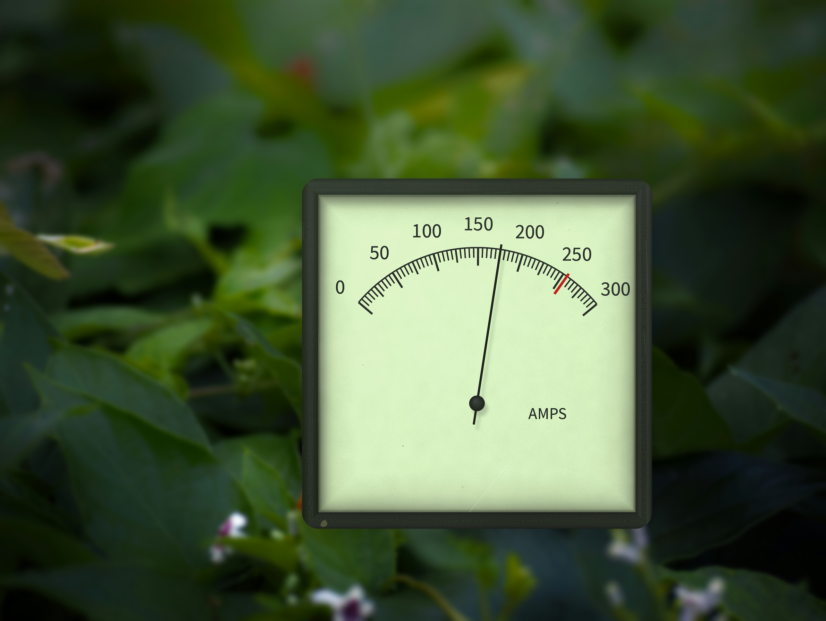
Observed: 175 A
